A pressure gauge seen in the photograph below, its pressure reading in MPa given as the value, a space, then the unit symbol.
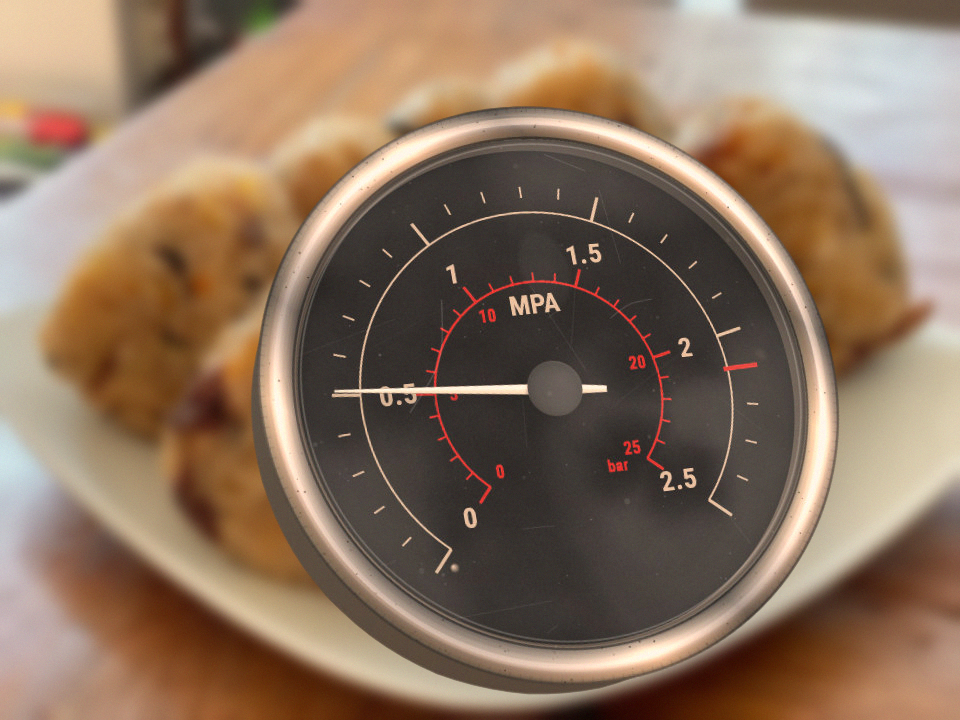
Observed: 0.5 MPa
